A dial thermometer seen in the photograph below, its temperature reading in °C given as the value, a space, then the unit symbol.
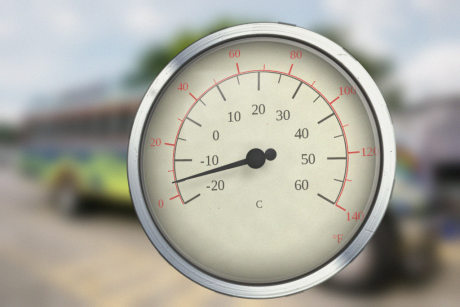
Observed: -15 °C
